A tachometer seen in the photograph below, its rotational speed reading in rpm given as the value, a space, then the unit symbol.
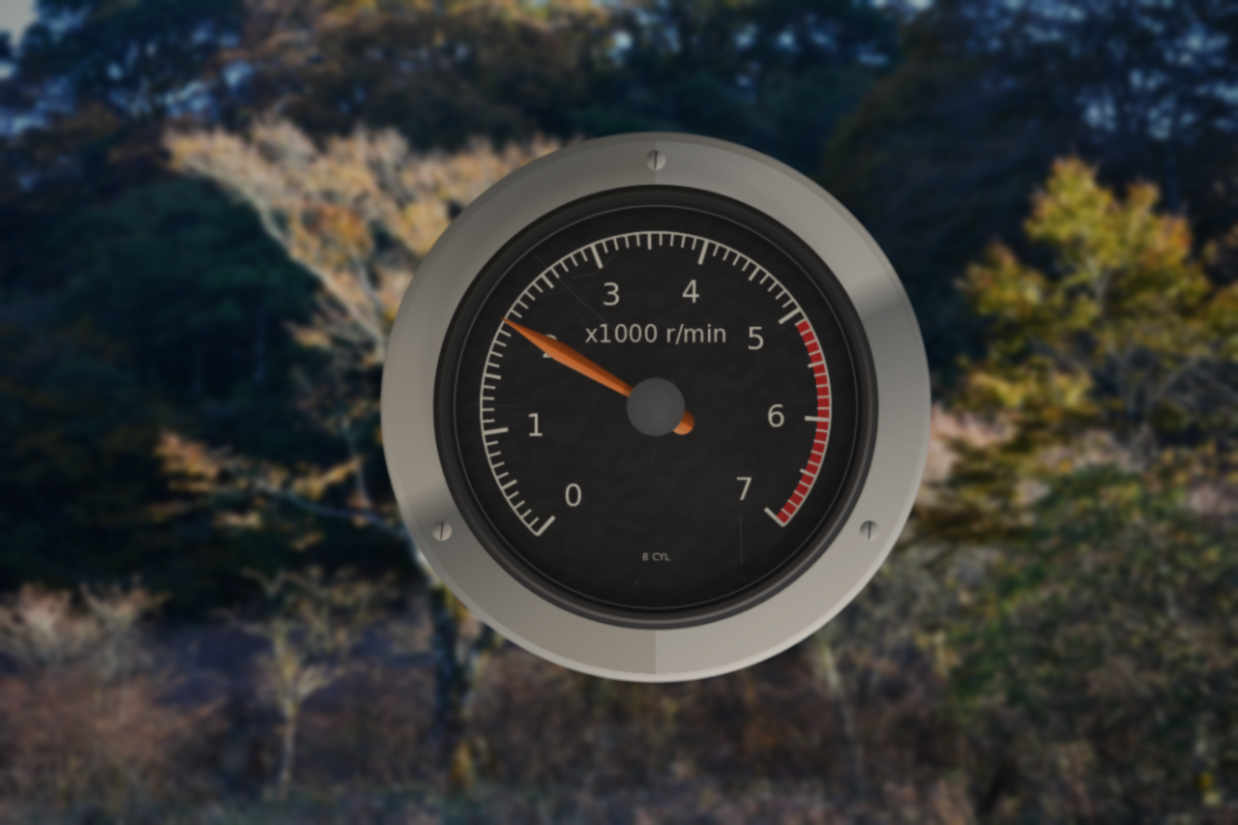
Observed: 2000 rpm
